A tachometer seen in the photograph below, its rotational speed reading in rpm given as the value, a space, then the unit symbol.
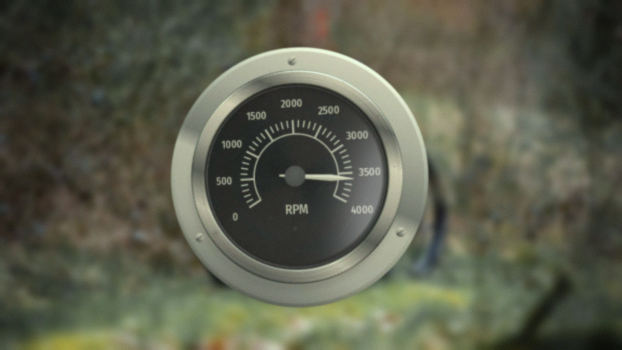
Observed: 3600 rpm
